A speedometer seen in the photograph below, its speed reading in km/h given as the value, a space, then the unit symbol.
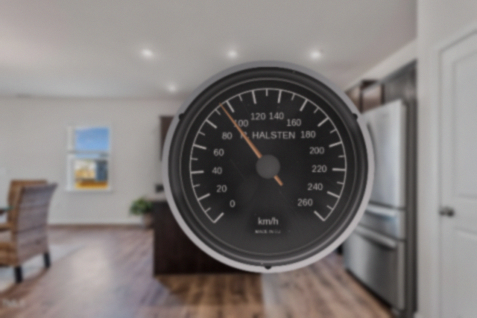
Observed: 95 km/h
